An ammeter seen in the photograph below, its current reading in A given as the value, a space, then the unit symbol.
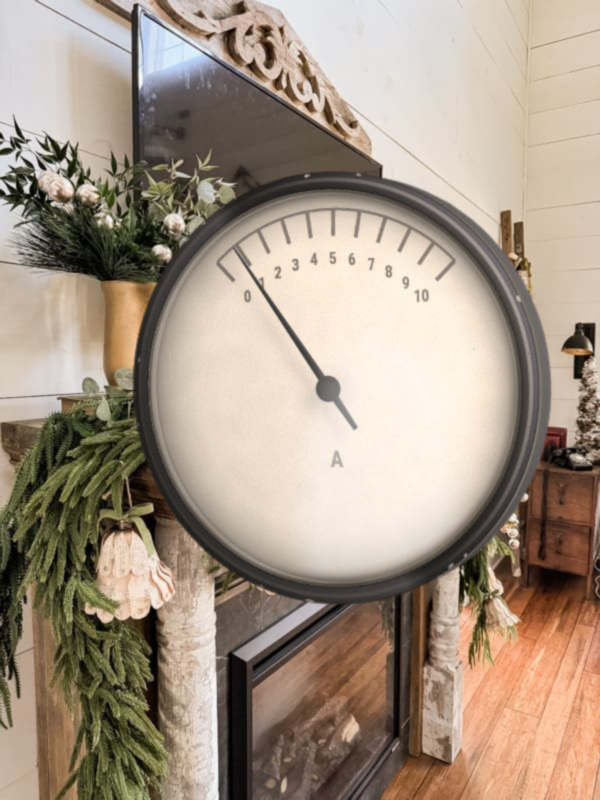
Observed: 1 A
